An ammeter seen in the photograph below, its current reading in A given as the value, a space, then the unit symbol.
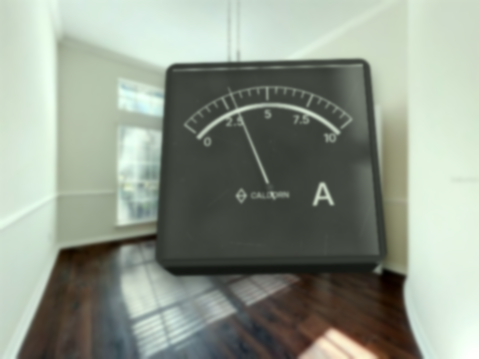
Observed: 3 A
